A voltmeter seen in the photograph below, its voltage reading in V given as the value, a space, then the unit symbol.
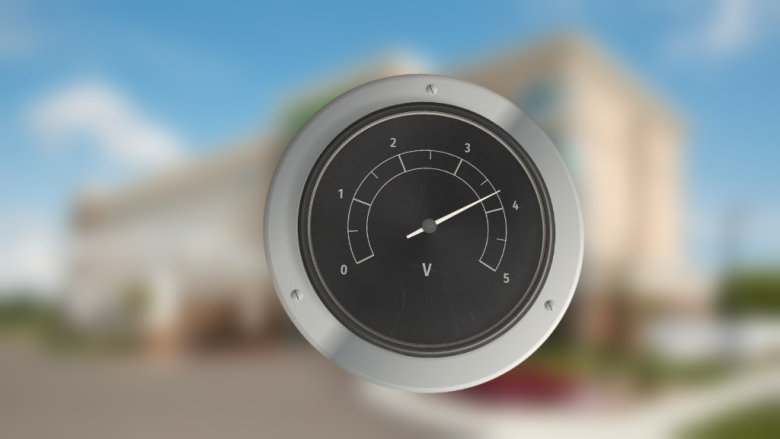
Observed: 3.75 V
